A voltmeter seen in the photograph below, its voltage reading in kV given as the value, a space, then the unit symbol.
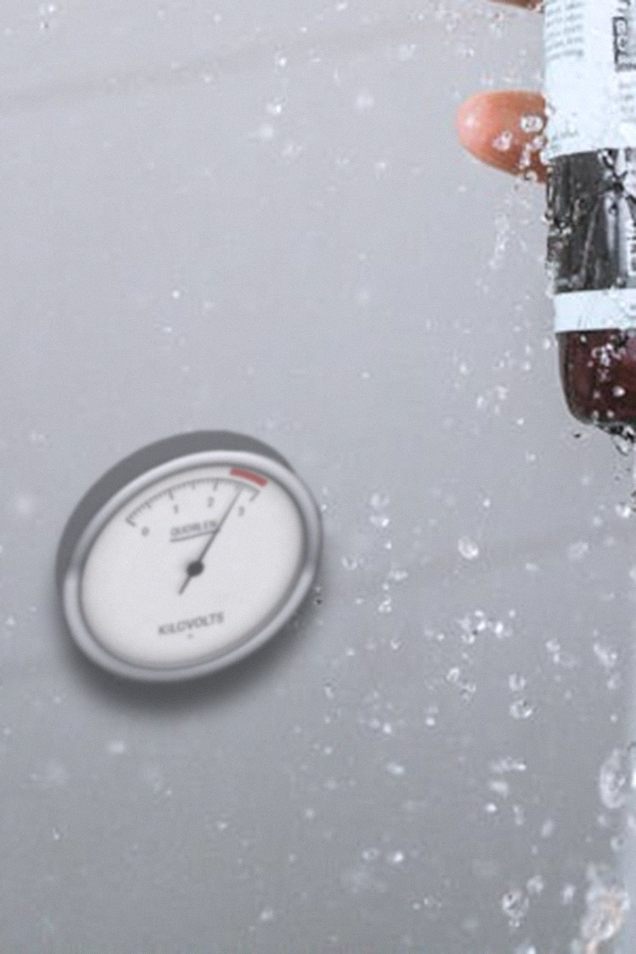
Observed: 2.5 kV
